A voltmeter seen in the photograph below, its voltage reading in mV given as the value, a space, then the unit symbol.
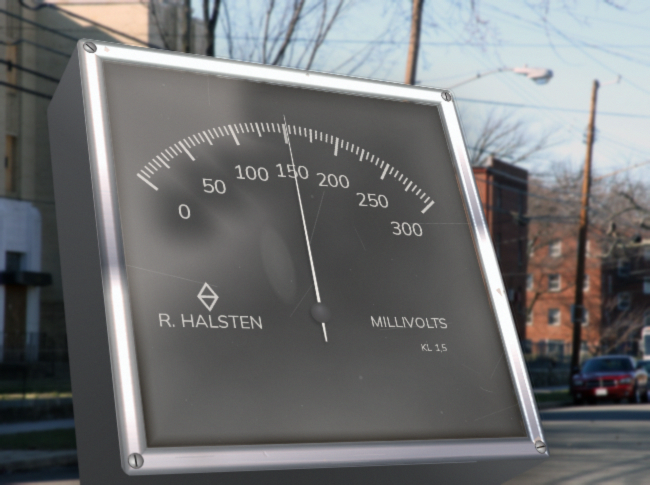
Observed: 150 mV
